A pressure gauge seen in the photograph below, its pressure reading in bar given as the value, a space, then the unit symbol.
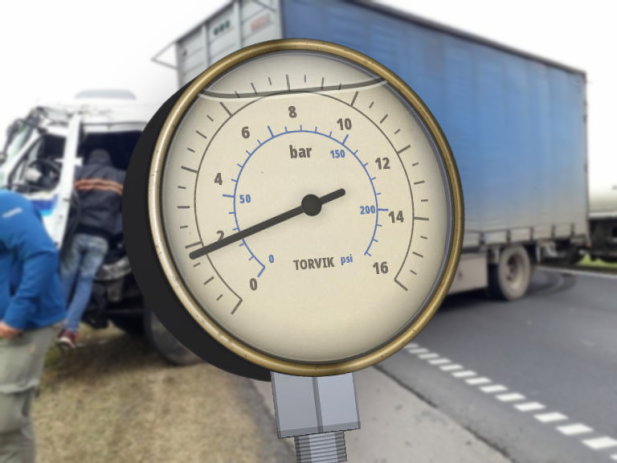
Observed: 1.75 bar
